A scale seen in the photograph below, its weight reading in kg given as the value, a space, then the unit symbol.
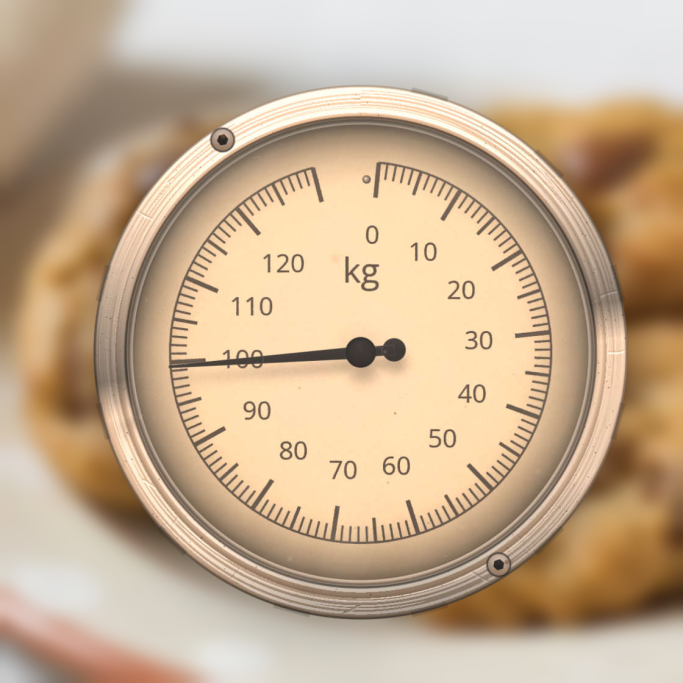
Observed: 99.5 kg
